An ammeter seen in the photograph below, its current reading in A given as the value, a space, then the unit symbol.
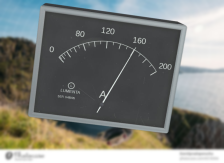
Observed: 160 A
